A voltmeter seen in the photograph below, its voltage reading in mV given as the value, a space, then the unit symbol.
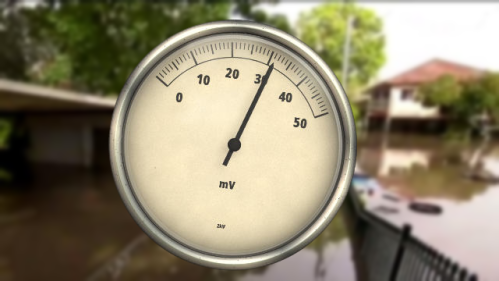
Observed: 31 mV
